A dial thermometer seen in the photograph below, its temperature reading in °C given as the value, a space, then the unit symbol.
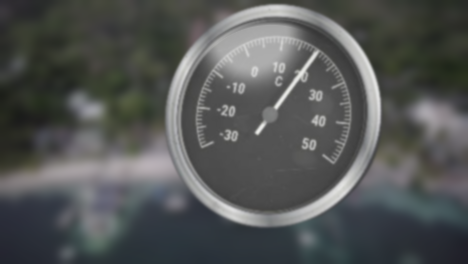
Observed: 20 °C
